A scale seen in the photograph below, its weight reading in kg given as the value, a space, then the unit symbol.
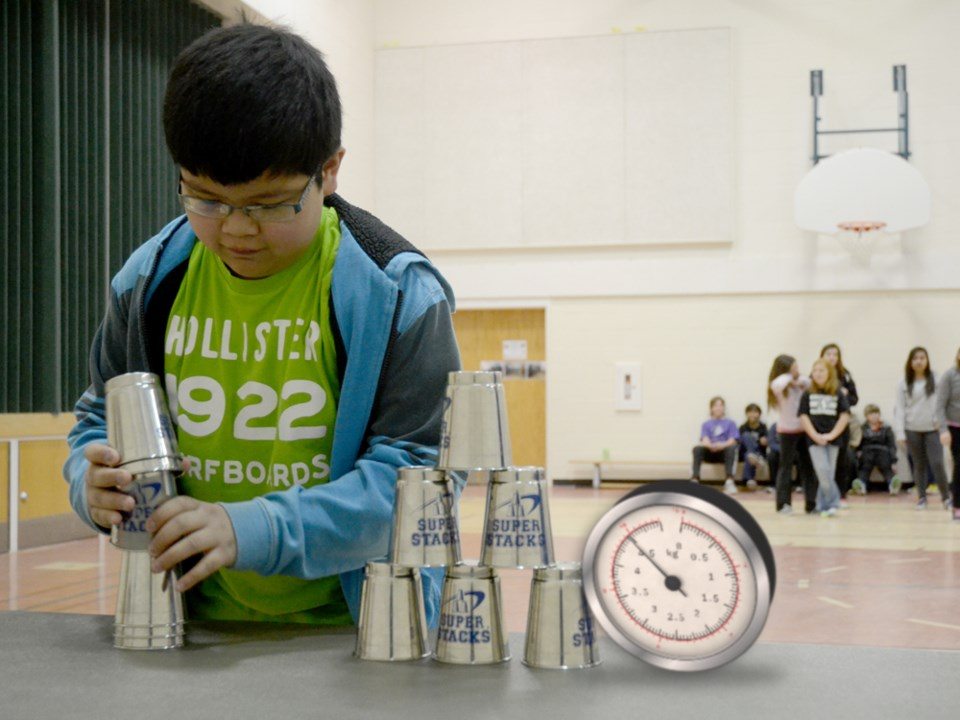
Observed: 4.5 kg
